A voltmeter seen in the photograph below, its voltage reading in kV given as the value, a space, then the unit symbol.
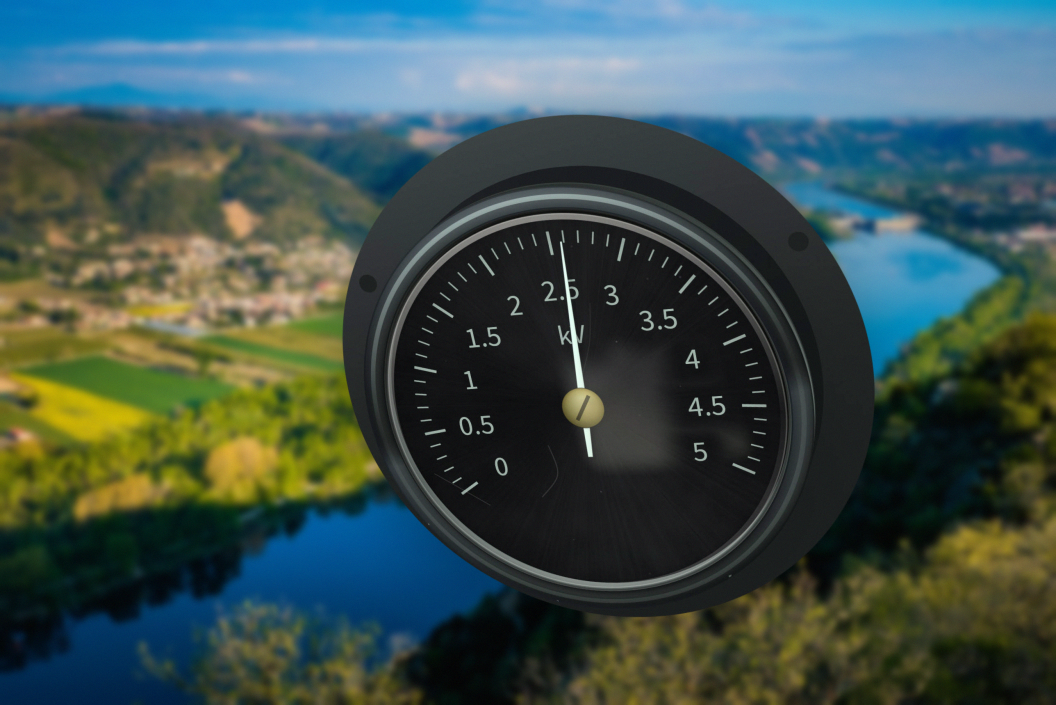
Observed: 2.6 kV
